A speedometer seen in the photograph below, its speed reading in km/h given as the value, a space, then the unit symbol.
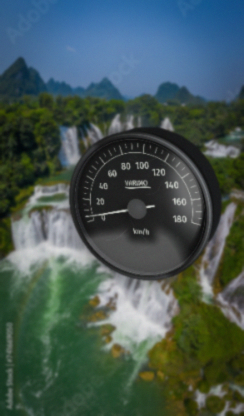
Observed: 5 km/h
